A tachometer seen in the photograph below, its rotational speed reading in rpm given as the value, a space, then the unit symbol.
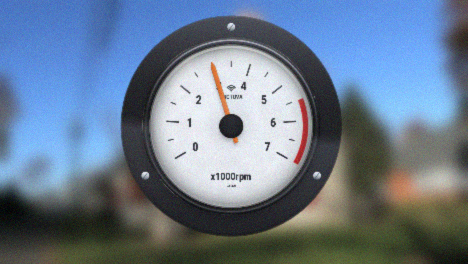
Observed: 3000 rpm
